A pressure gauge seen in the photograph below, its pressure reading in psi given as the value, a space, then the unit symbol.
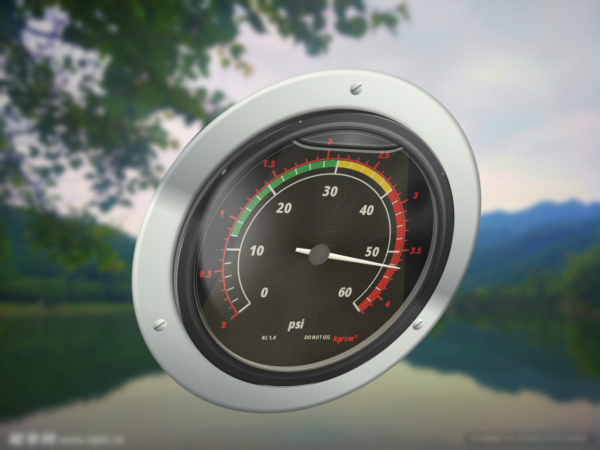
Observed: 52 psi
